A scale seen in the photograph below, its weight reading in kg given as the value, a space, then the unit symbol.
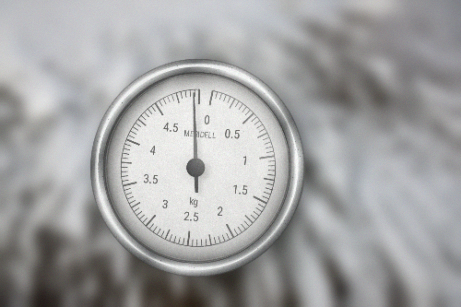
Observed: 4.95 kg
